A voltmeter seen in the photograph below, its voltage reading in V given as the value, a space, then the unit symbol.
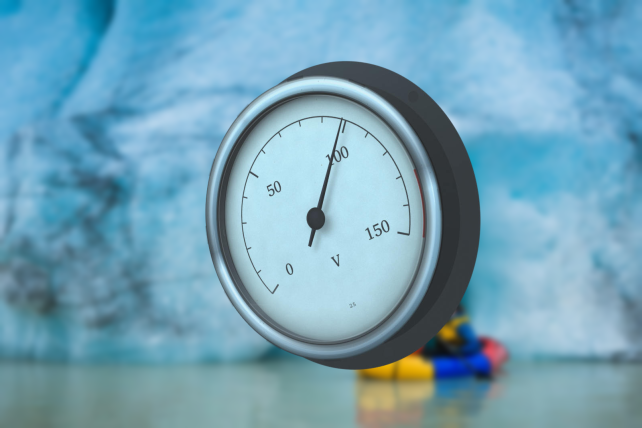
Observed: 100 V
